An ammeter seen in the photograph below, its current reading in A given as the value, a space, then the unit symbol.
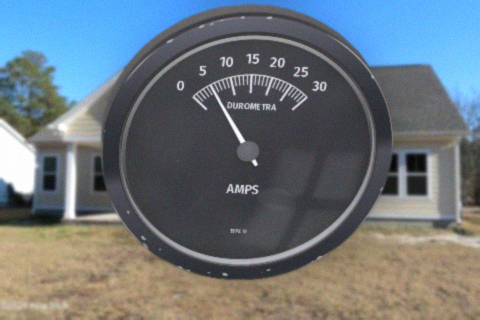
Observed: 5 A
